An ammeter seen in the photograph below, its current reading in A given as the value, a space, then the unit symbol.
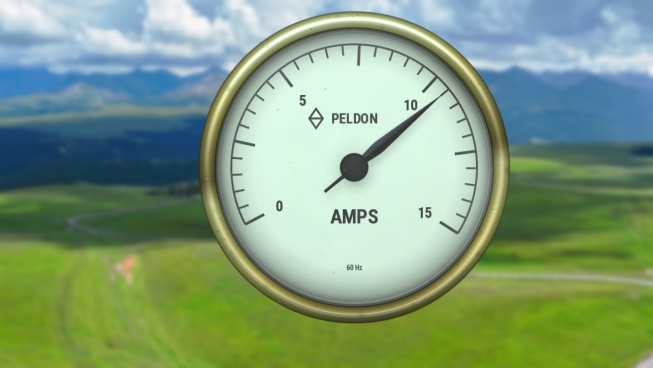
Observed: 10.5 A
